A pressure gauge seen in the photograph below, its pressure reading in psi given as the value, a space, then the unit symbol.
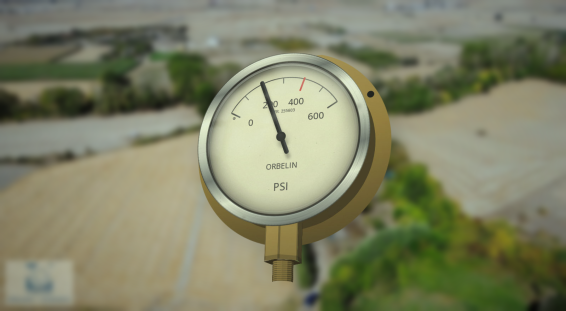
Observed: 200 psi
